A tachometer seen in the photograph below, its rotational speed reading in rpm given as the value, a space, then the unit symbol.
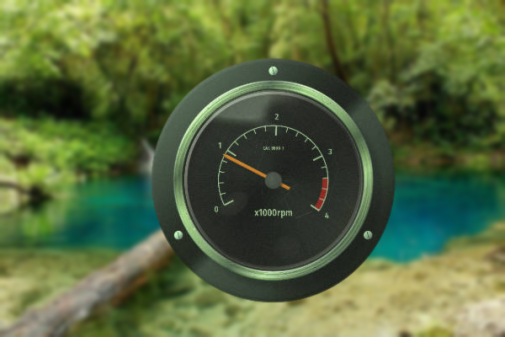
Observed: 900 rpm
